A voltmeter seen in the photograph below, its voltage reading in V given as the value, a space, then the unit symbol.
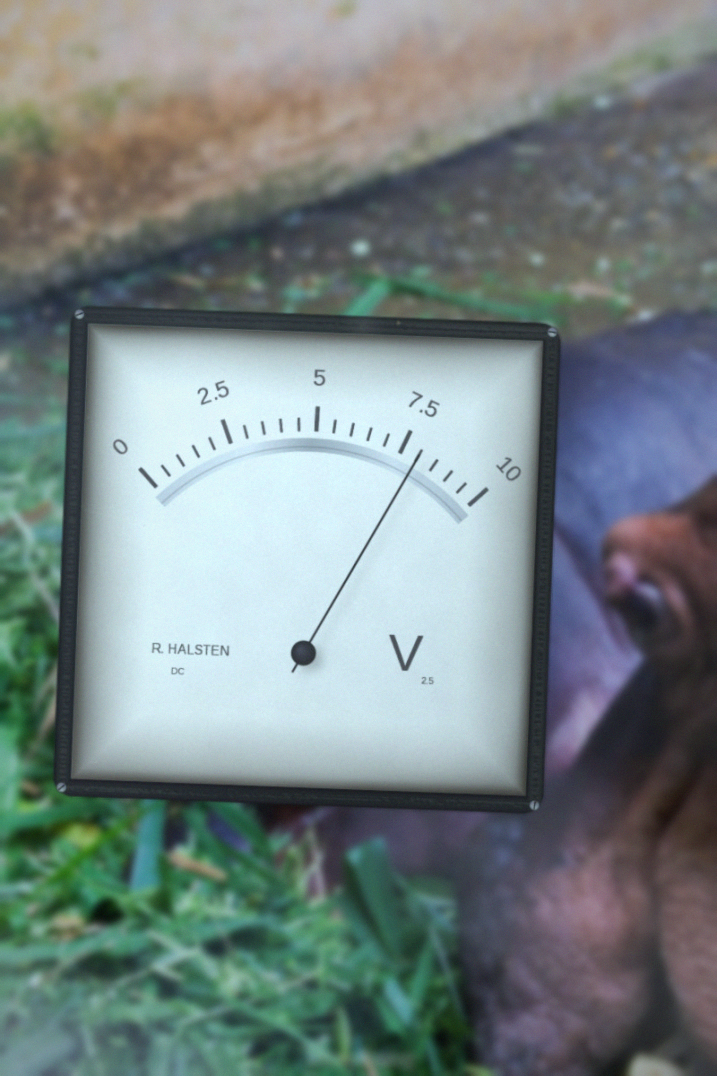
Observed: 8 V
